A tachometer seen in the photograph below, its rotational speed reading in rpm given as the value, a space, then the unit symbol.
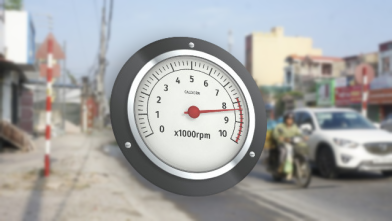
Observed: 8400 rpm
